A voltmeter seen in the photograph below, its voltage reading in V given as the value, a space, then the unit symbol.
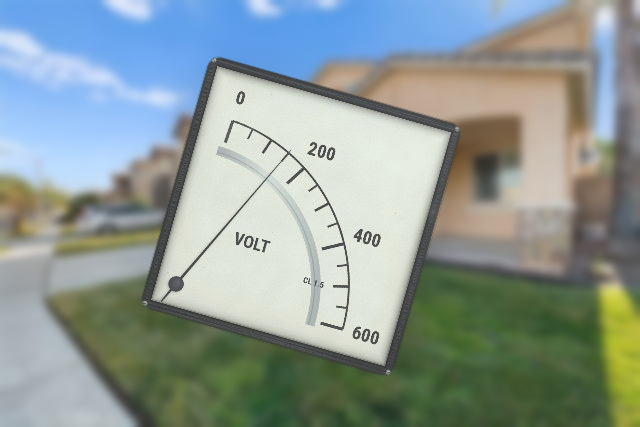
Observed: 150 V
